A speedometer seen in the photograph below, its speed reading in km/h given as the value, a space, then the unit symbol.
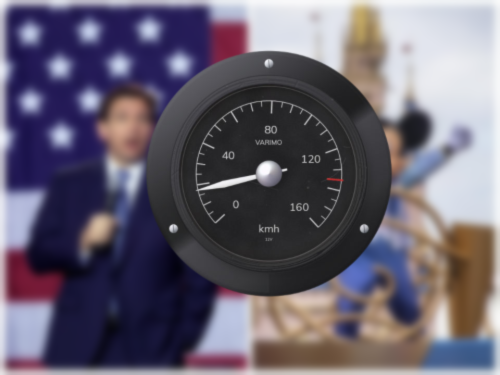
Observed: 17.5 km/h
